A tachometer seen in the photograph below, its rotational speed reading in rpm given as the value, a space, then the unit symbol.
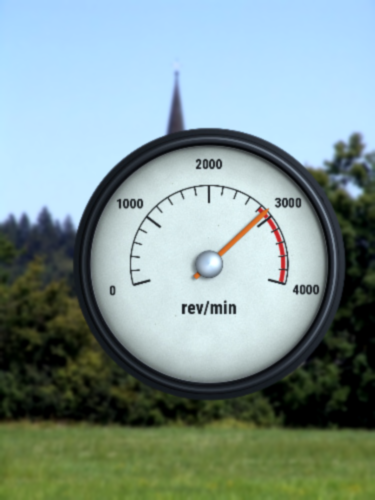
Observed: 2900 rpm
